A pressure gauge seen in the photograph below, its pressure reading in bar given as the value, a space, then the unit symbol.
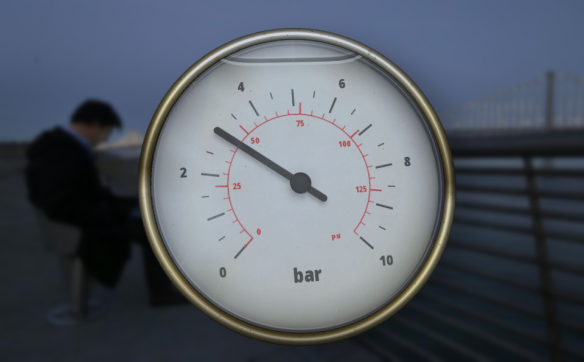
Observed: 3 bar
